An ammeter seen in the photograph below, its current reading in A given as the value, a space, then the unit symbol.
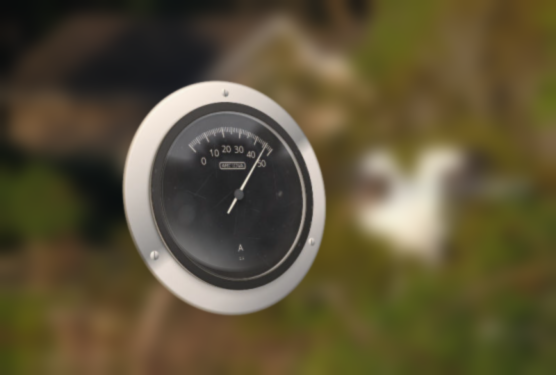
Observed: 45 A
